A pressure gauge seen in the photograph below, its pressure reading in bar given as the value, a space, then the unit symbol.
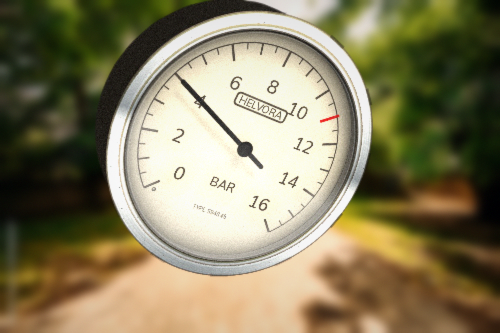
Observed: 4 bar
